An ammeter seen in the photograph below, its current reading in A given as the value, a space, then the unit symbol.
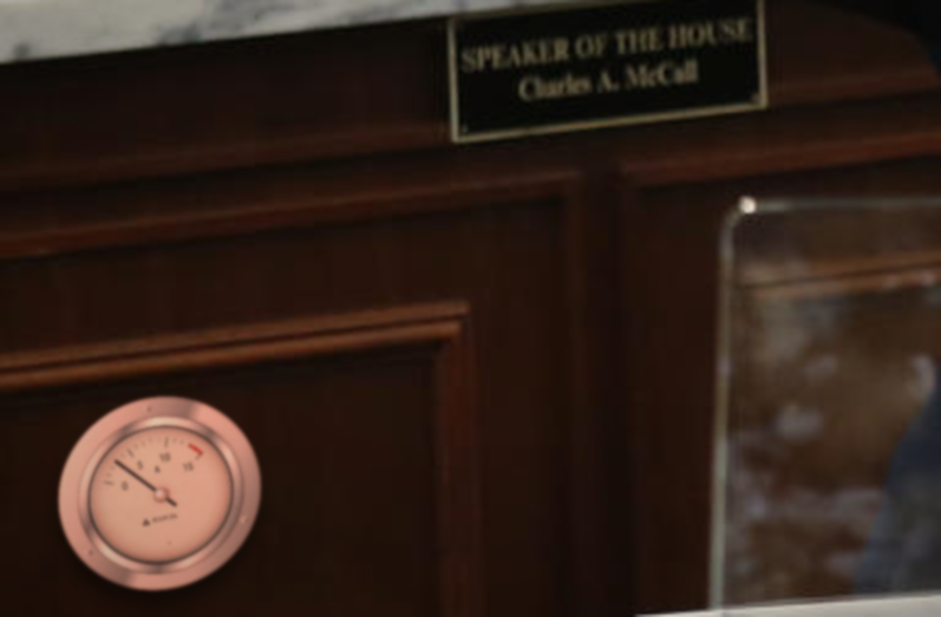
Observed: 3 A
